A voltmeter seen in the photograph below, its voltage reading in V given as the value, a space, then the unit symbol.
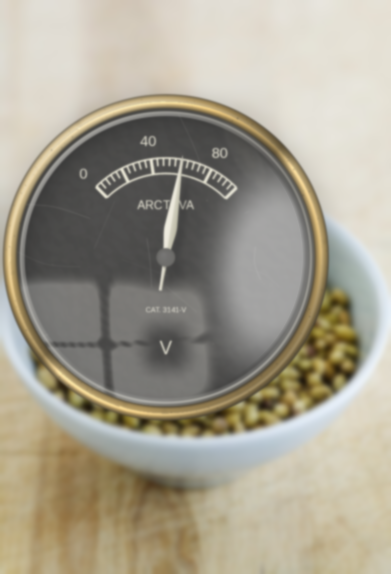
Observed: 60 V
